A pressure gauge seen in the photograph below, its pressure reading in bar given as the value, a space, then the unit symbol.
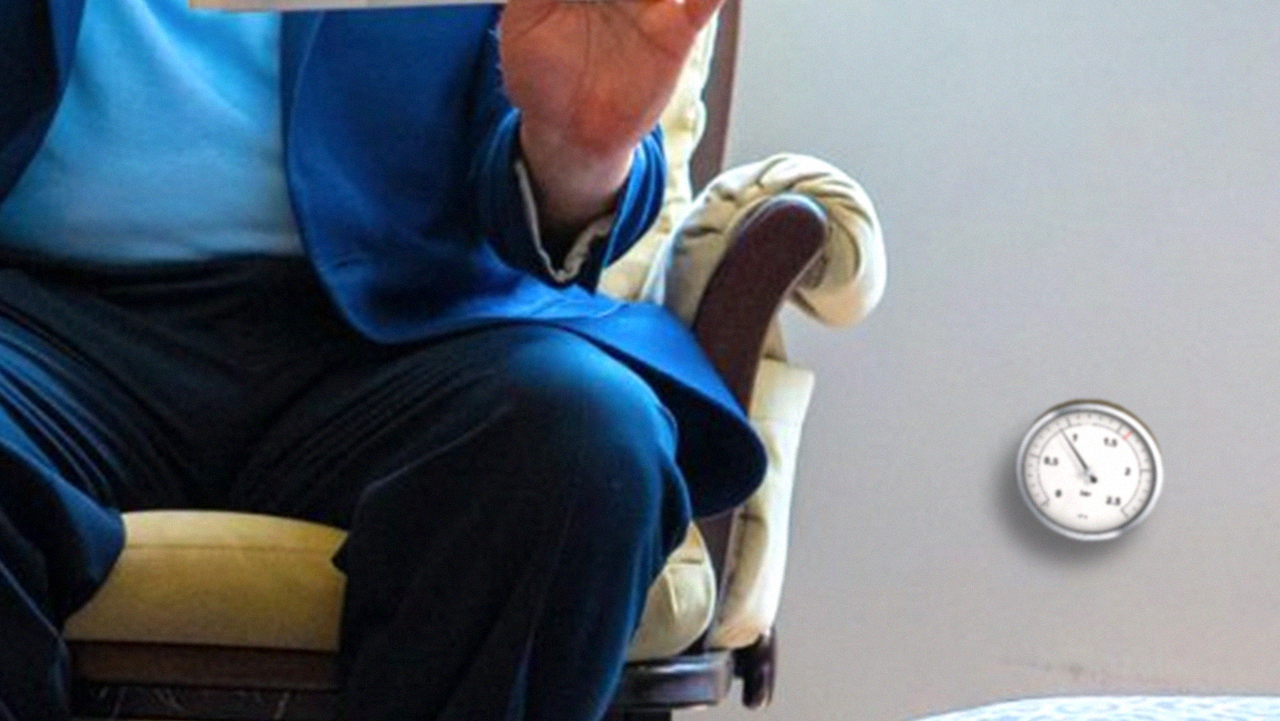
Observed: 0.9 bar
